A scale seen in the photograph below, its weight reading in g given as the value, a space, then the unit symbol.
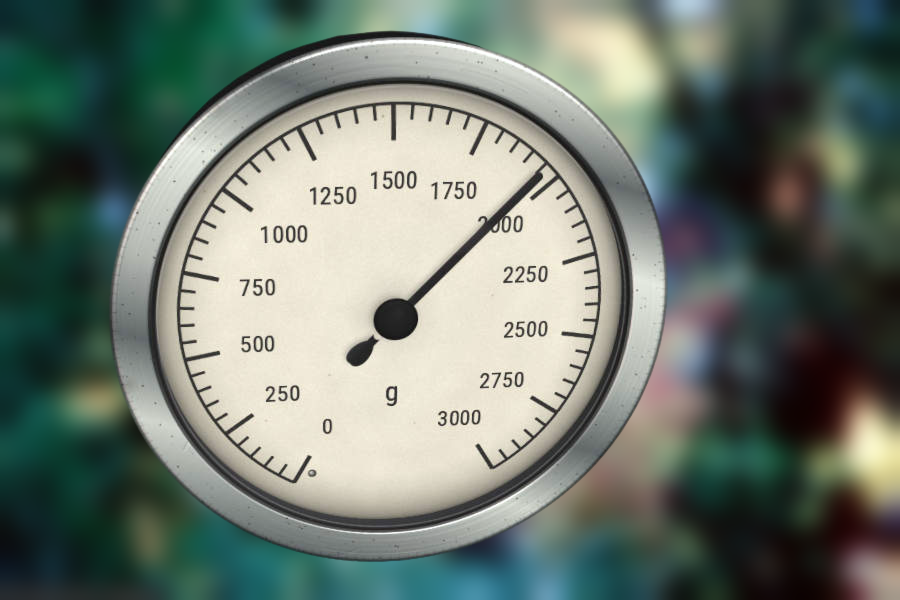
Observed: 1950 g
